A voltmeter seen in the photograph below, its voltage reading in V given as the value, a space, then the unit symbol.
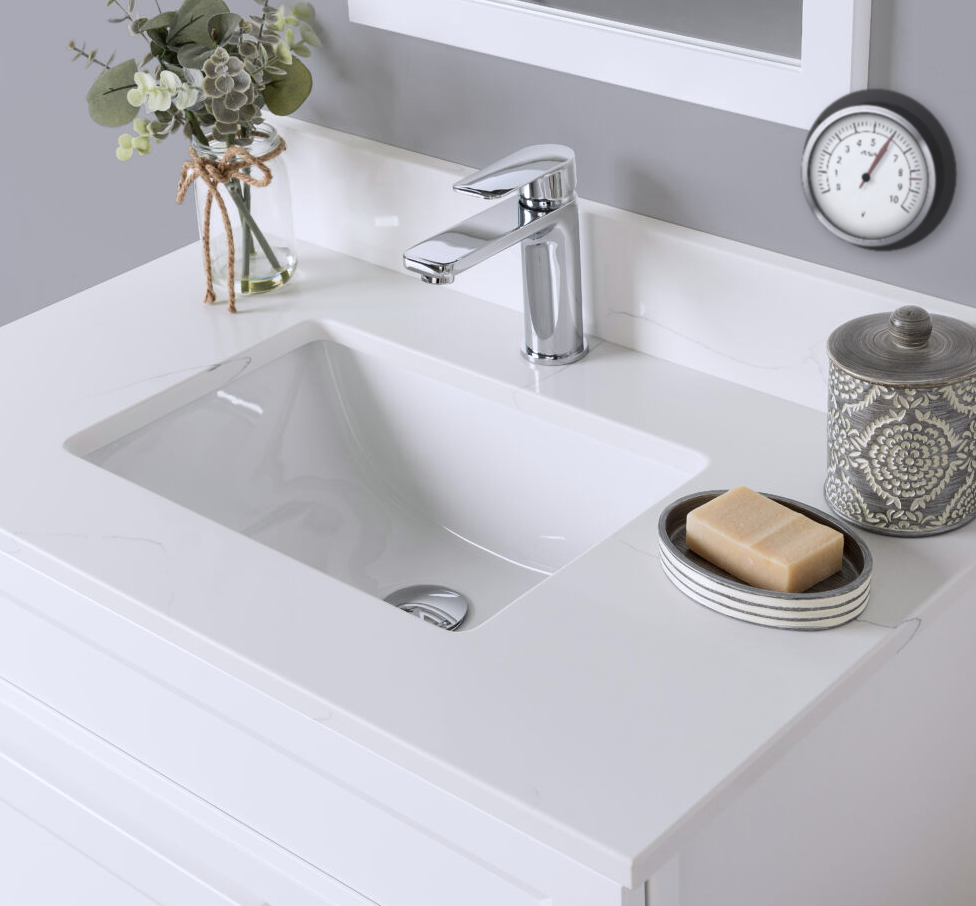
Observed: 6 V
